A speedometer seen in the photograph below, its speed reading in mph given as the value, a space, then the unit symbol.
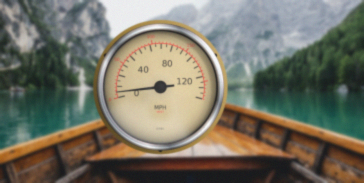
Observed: 5 mph
